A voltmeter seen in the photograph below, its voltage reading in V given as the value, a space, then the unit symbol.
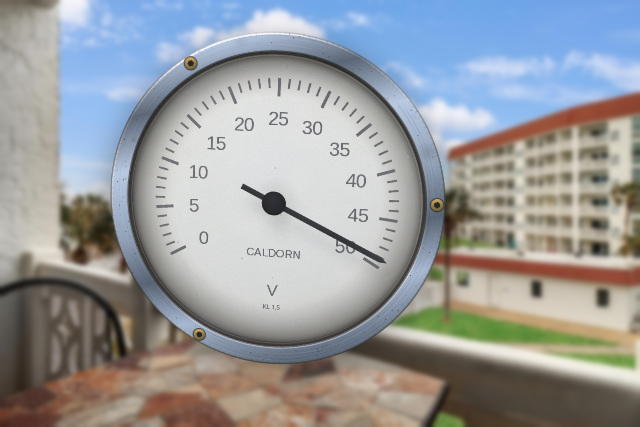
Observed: 49 V
